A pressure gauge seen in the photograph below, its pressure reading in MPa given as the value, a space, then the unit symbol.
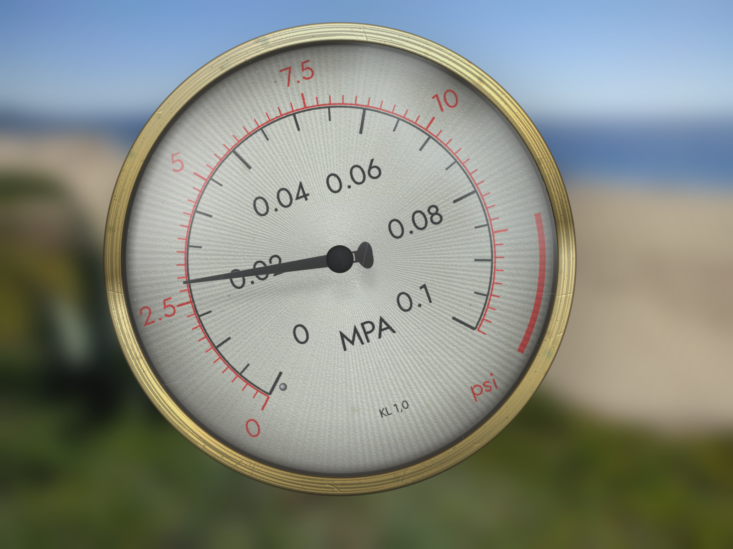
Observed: 0.02 MPa
